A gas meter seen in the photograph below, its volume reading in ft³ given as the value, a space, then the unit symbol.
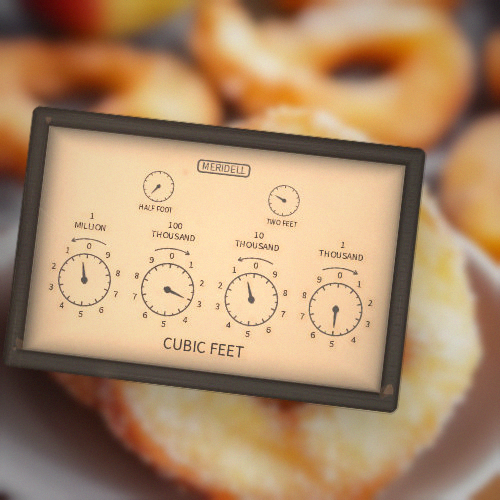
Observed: 30500 ft³
